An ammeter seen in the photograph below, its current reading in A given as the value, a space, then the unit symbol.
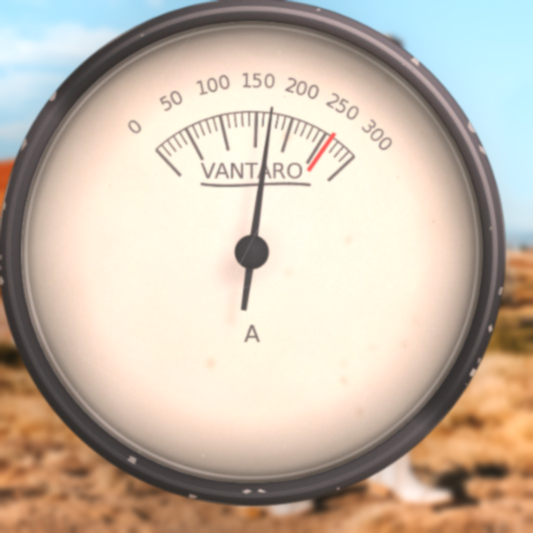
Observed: 170 A
